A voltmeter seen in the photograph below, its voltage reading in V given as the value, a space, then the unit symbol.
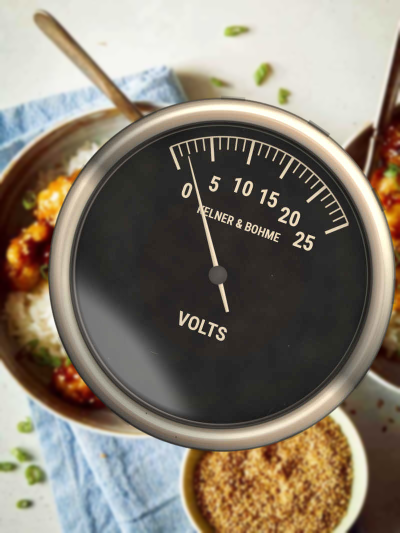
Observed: 2 V
